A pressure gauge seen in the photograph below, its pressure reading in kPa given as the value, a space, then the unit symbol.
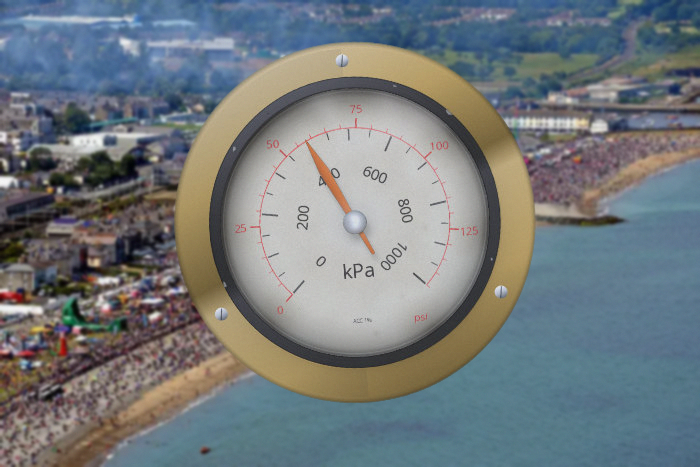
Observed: 400 kPa
